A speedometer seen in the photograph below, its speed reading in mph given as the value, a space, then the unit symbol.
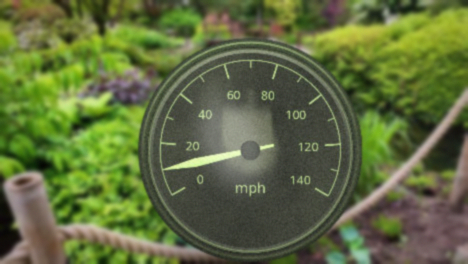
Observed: 10 mph
